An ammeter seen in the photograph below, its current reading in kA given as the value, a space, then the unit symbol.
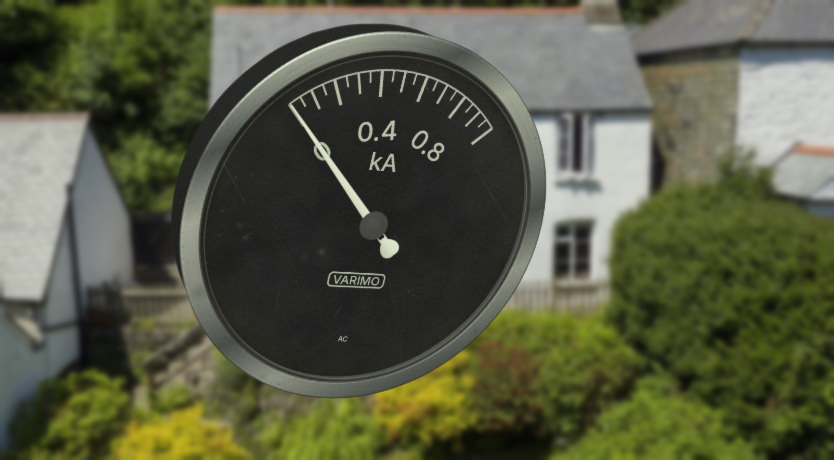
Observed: 0 kA
